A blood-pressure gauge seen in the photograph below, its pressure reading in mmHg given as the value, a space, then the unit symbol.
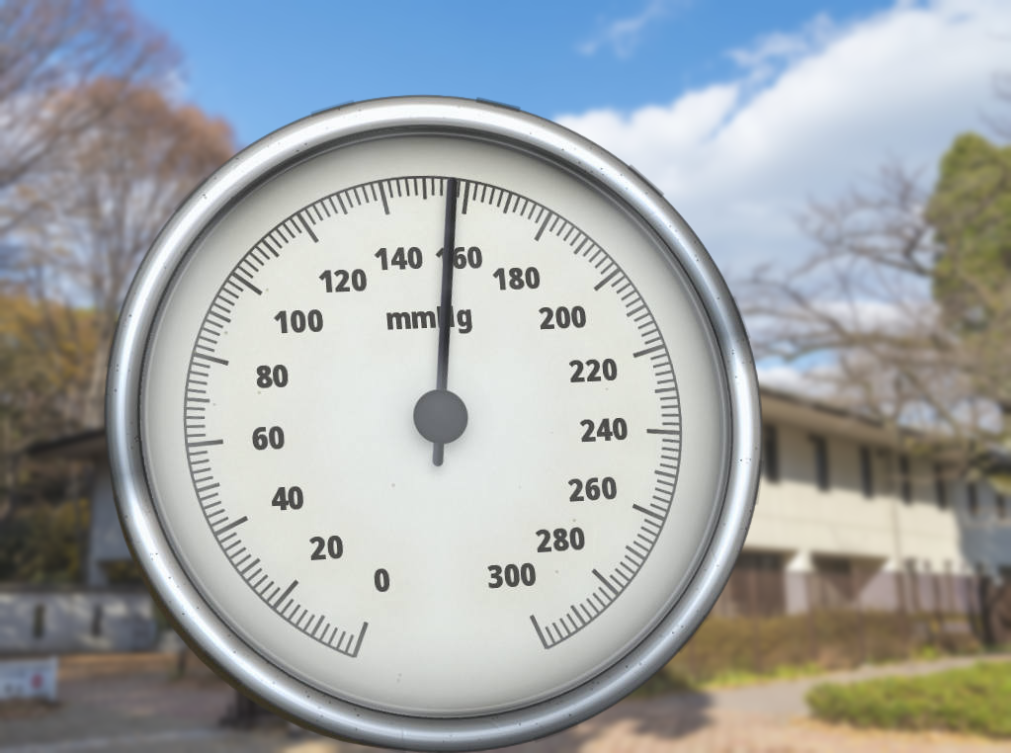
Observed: 156 mmHg
